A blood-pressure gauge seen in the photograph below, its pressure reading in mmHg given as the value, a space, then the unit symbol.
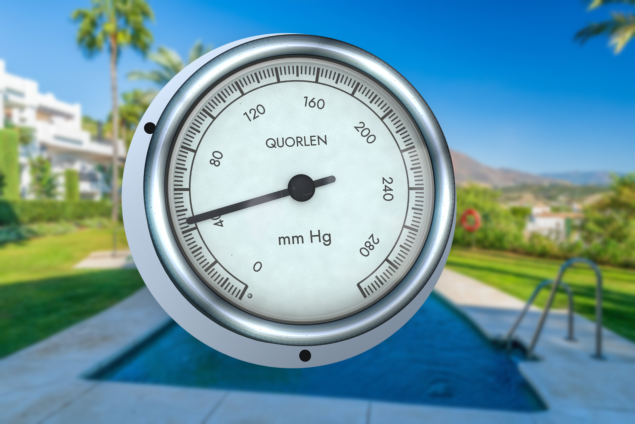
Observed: 44 mmHg
